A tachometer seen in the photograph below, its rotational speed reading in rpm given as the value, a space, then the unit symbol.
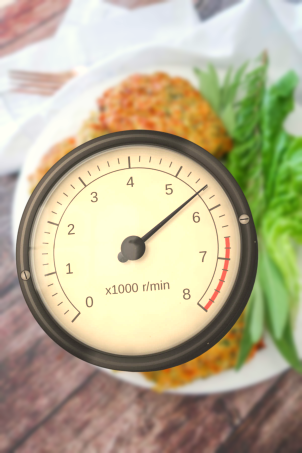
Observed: 5600 rpm
